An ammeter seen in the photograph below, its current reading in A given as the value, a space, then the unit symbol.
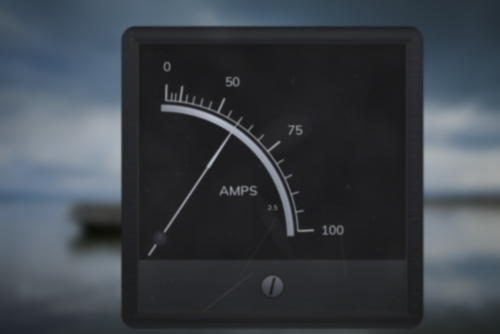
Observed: 60 A
